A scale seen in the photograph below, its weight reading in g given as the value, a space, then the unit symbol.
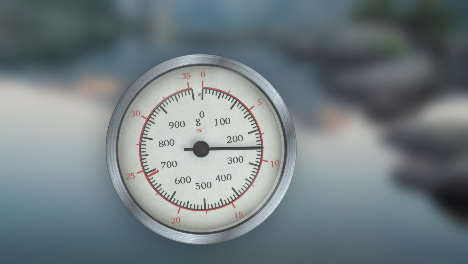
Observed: 250 g
